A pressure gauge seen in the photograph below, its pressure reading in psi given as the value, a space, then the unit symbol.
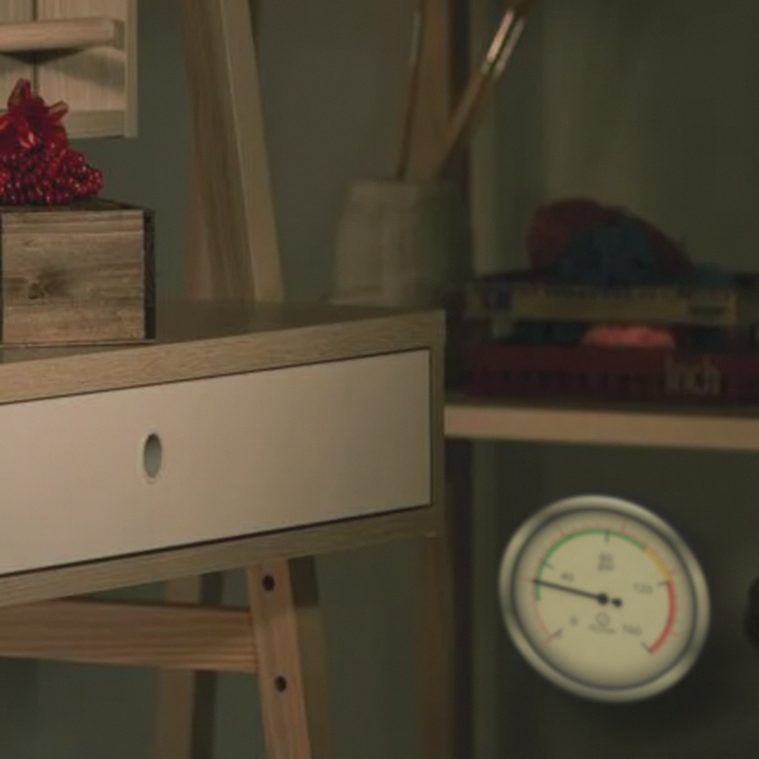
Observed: 30 psi
